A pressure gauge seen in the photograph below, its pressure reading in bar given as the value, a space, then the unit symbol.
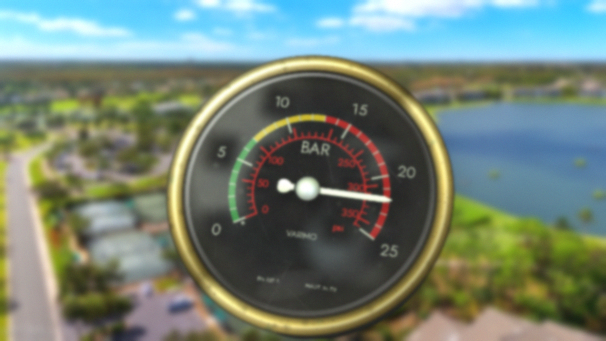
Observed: 22 bar
